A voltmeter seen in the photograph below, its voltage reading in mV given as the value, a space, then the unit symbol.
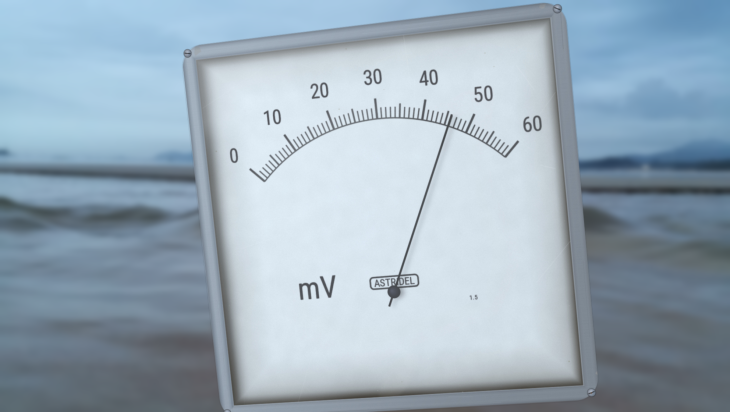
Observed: 46 mV
